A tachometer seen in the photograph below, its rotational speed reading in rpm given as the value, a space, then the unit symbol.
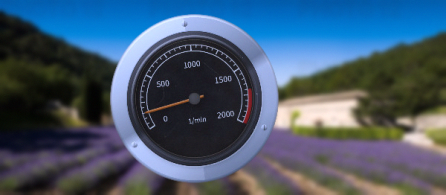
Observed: 150 rpm
